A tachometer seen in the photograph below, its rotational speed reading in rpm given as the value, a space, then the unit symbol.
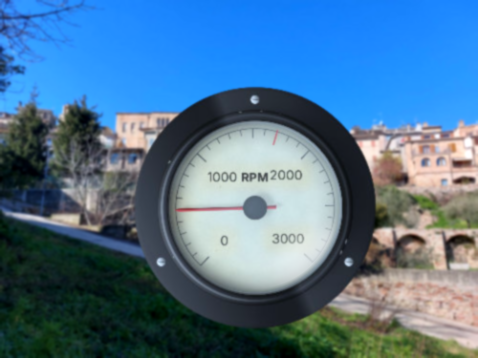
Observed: 500 rpm
